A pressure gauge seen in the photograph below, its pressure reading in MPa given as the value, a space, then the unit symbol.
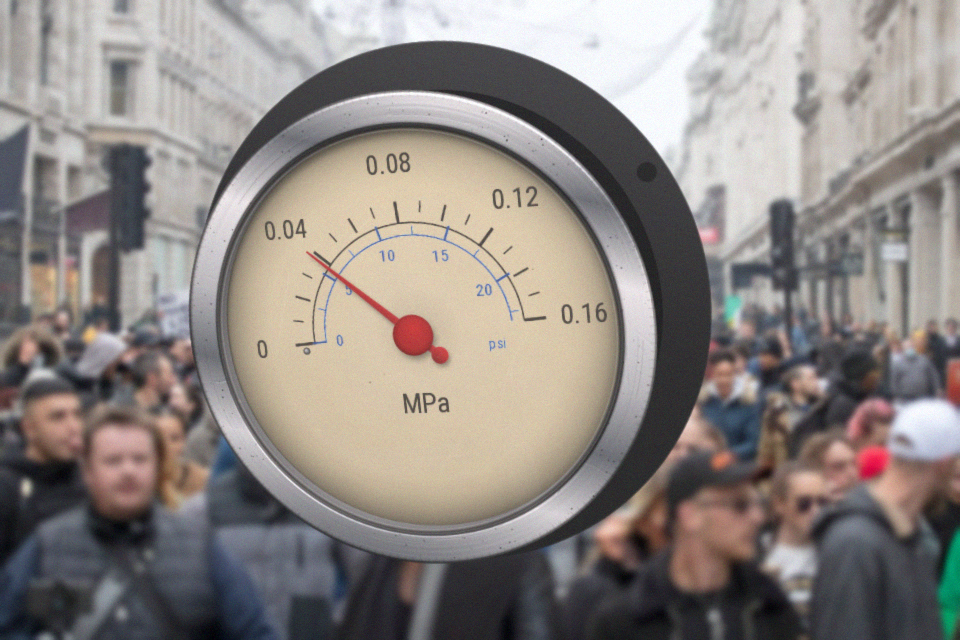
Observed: 0.04 MPa
